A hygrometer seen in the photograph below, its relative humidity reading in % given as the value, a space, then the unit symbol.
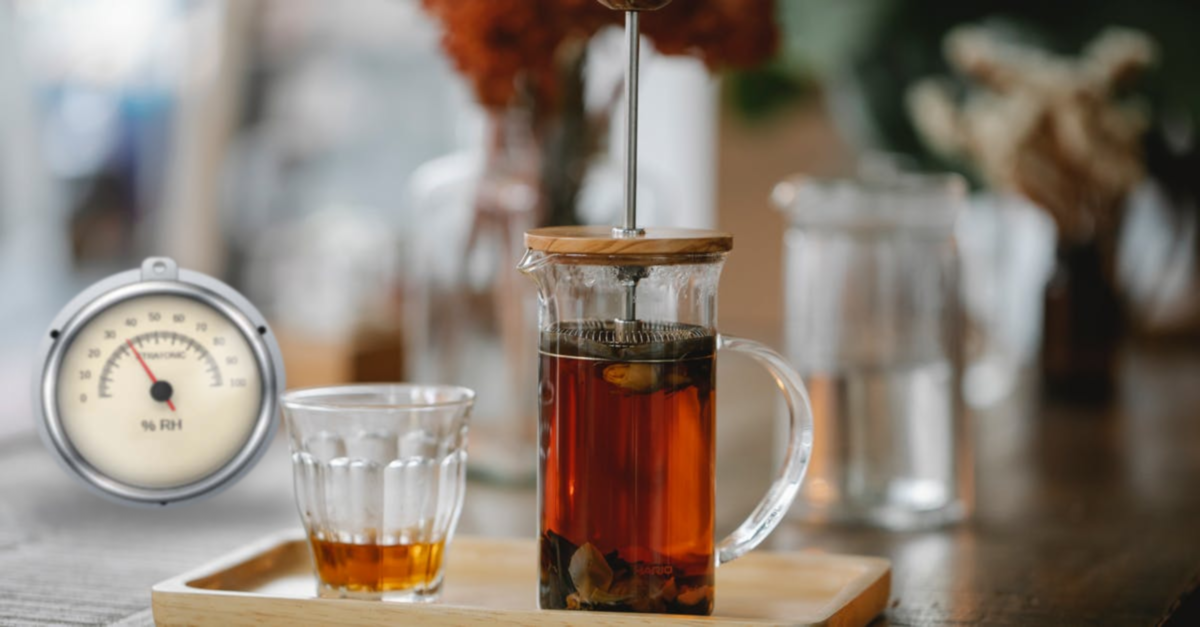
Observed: 35 %
